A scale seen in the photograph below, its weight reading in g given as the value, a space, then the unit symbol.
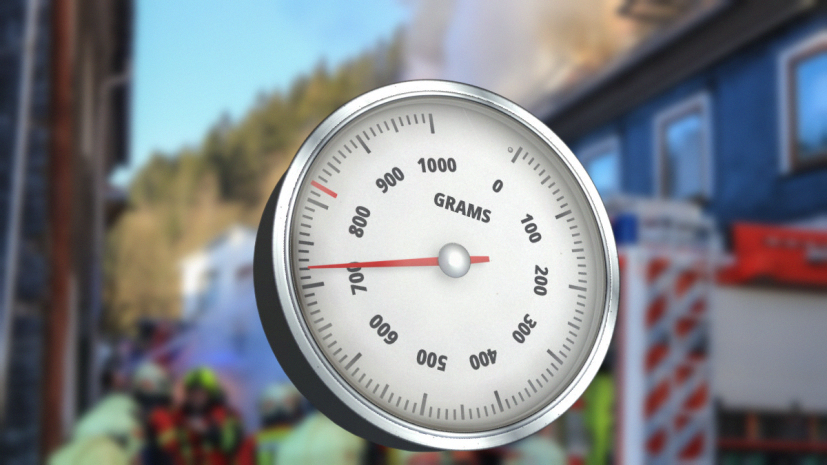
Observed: 720 g
